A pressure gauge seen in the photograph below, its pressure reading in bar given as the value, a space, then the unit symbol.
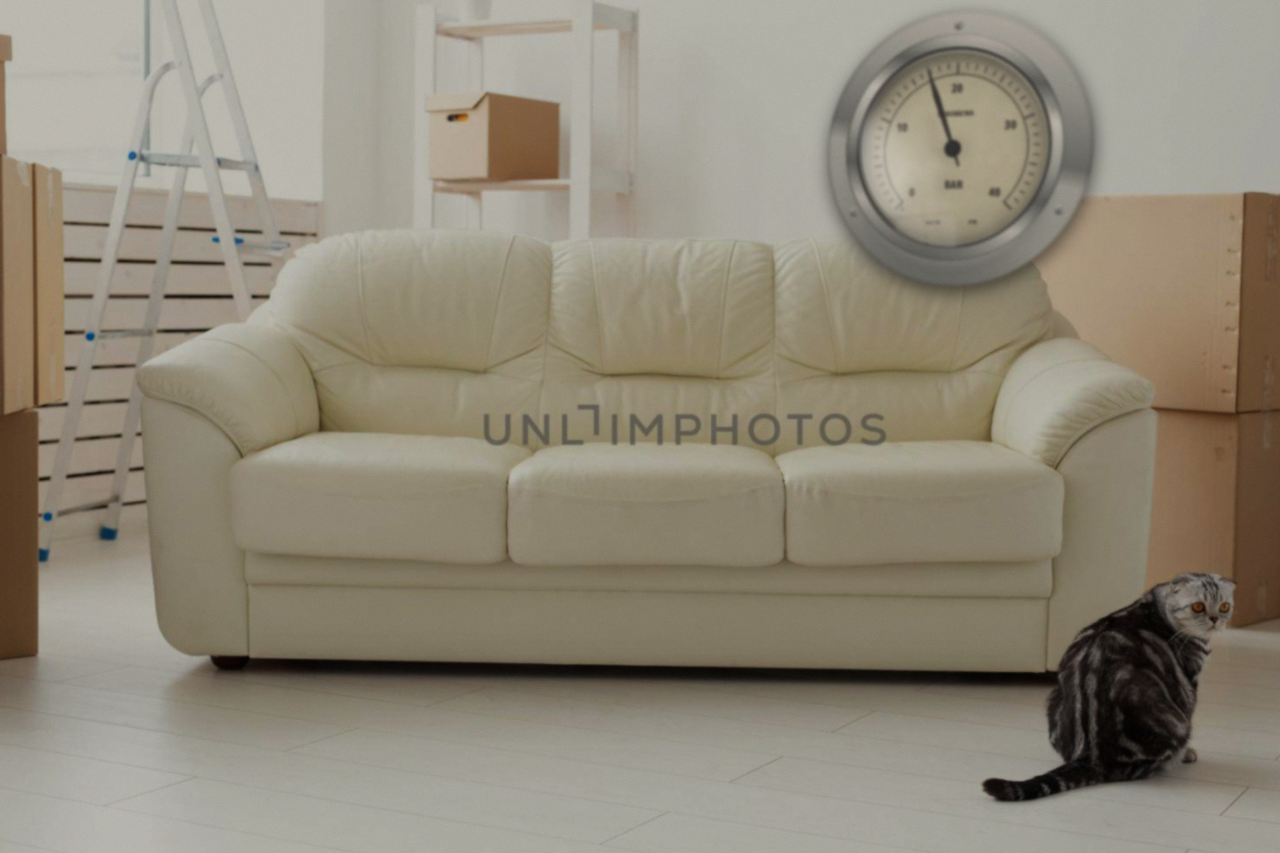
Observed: 17 bar
